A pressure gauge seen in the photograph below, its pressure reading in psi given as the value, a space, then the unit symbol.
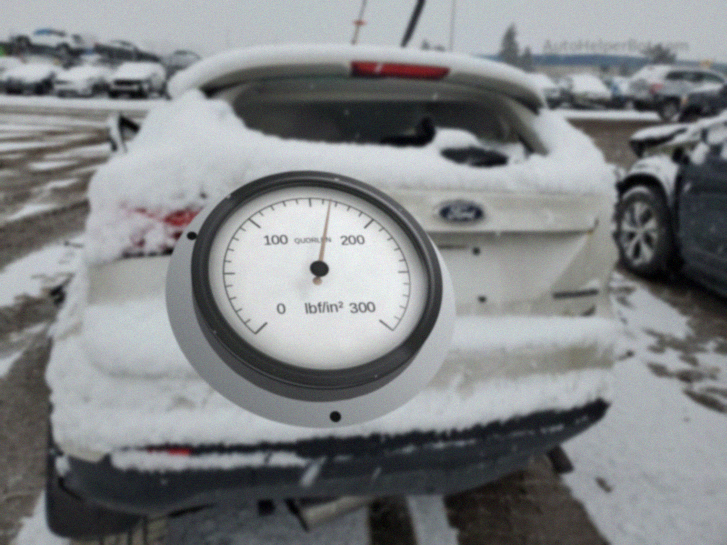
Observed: 165 psi
